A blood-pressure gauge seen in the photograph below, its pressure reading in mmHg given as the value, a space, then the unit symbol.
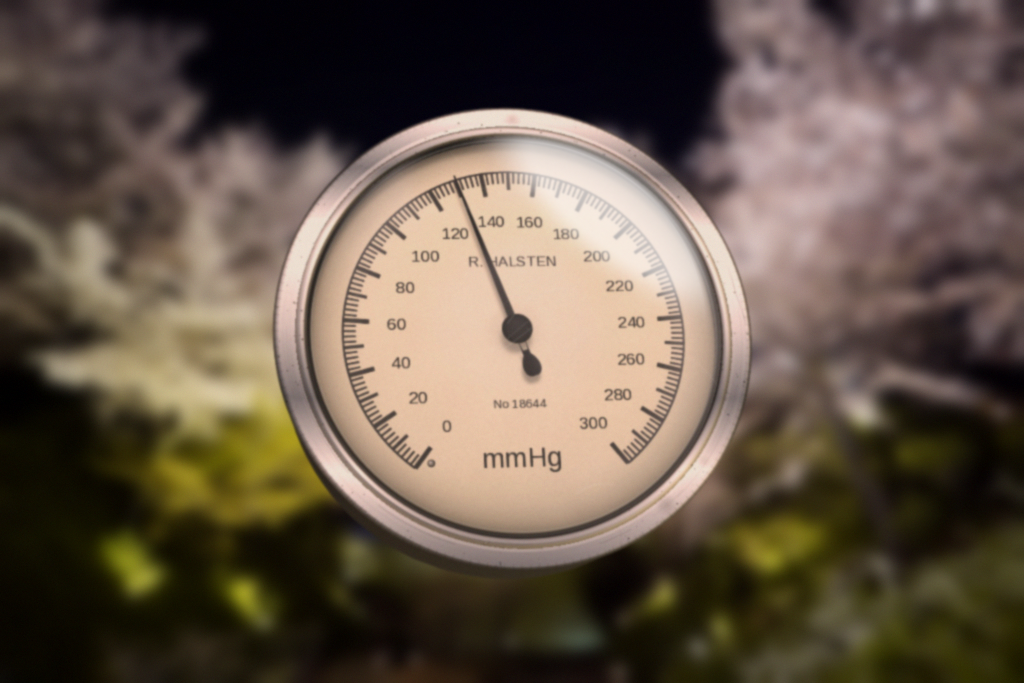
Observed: 130 mmHg
